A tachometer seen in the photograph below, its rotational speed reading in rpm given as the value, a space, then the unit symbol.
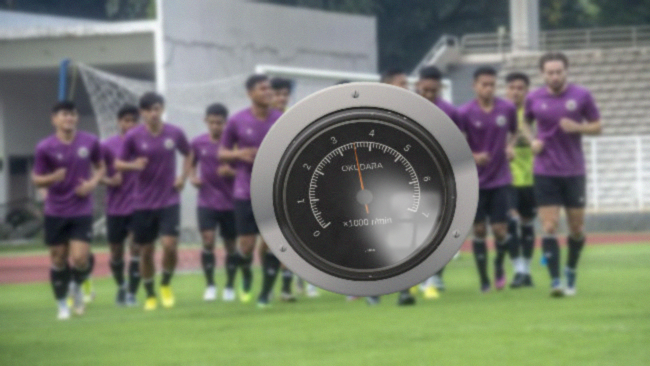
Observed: 3500 rpm
